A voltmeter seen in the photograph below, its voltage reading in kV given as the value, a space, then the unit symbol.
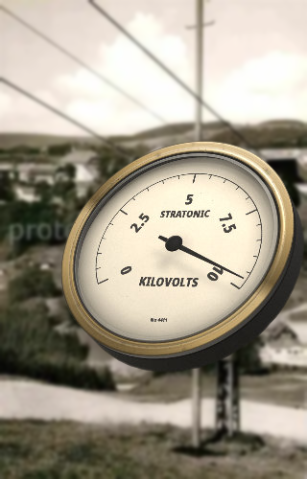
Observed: 9.75 kV
